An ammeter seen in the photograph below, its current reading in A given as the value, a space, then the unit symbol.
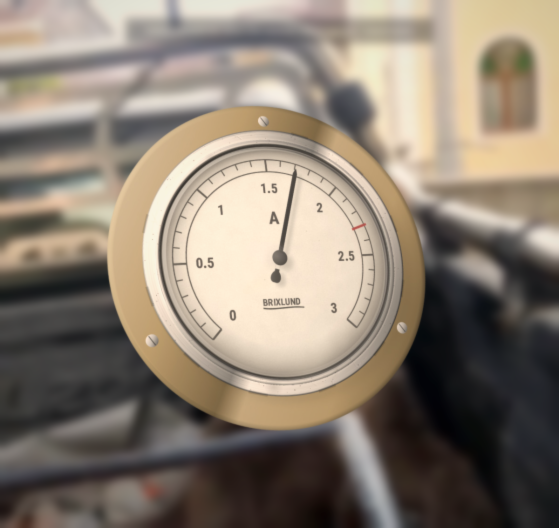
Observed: 1.7 A
